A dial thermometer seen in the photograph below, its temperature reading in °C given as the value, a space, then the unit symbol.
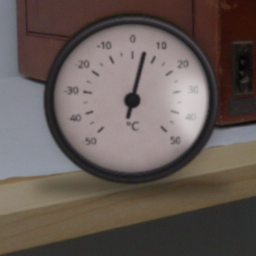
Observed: 5 °C
